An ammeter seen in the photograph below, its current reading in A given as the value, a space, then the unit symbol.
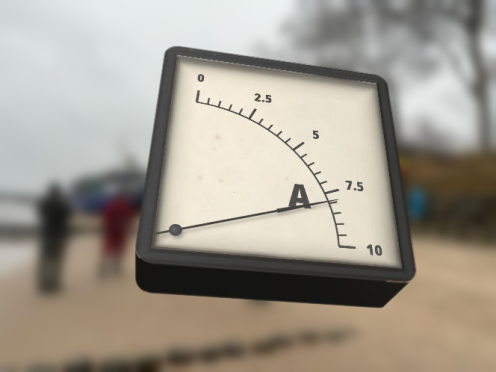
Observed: 8 A
